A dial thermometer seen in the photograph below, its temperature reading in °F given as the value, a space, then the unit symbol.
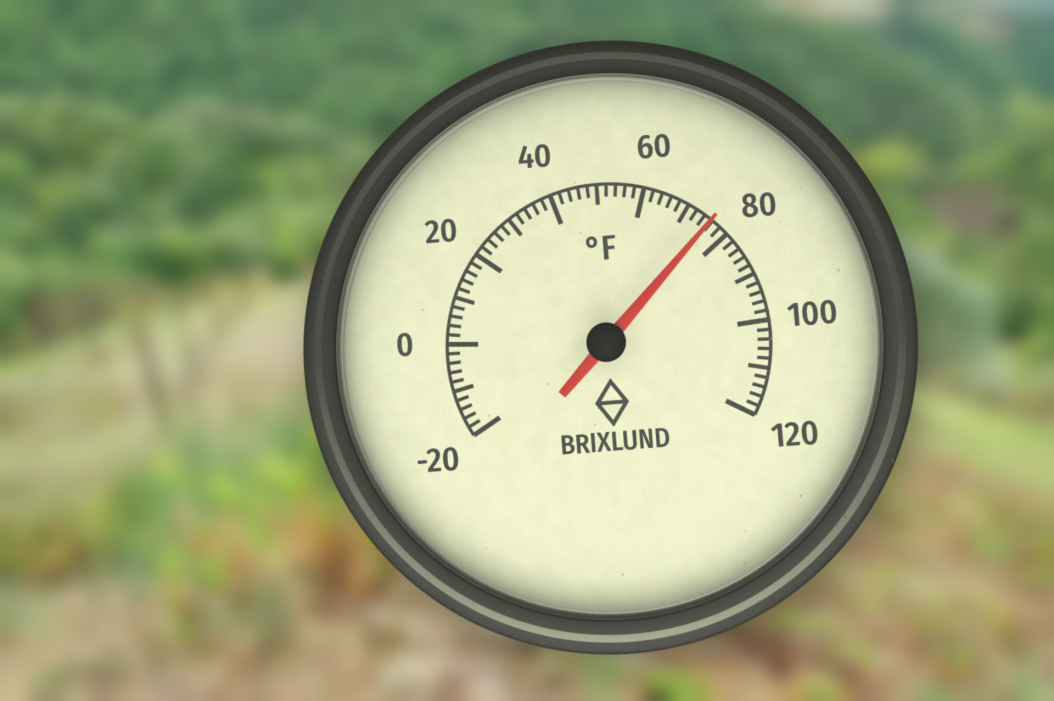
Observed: 76 °F
